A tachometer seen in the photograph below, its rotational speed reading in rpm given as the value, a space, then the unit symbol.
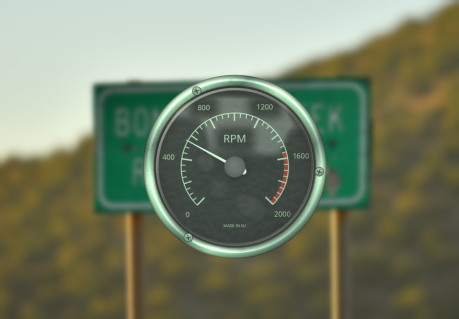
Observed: 550 rpm
